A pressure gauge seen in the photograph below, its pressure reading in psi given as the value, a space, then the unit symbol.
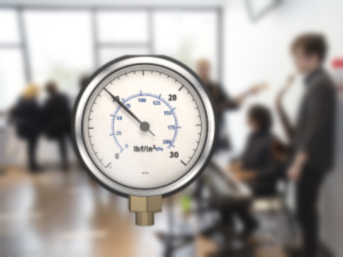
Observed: 10 psi
